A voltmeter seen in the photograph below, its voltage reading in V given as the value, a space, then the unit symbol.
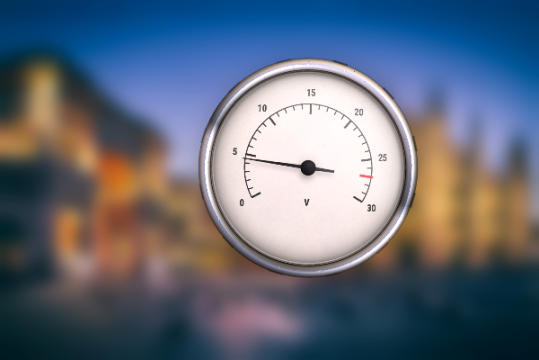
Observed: 4.5 V
